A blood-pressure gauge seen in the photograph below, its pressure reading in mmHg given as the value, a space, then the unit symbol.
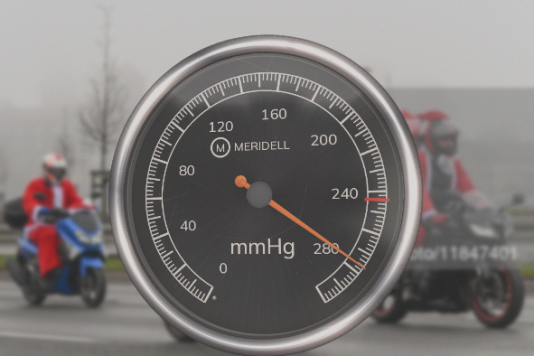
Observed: 276 mmHg
